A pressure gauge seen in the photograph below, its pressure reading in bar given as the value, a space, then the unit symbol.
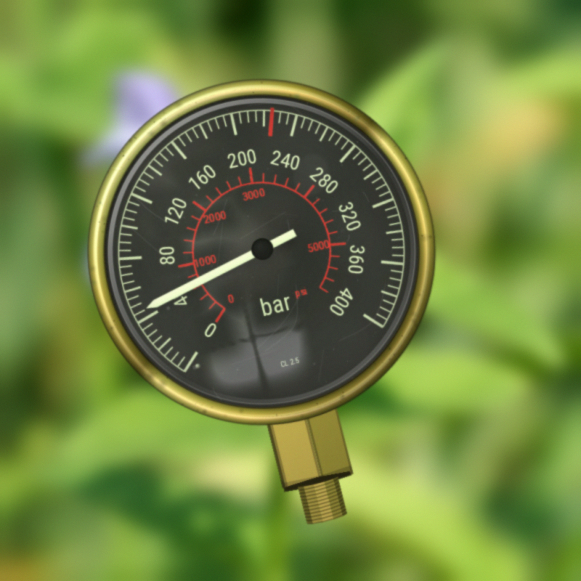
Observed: 45 bar
